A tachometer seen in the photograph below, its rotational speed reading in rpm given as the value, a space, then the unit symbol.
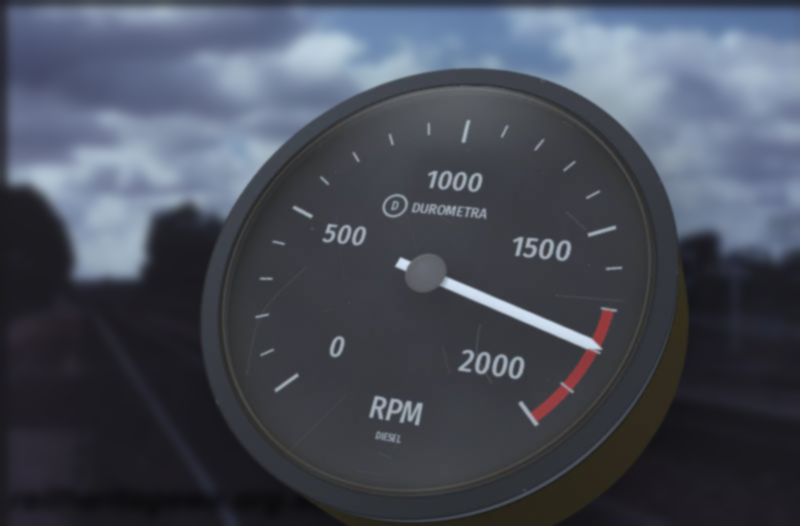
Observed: 1800 rpm
